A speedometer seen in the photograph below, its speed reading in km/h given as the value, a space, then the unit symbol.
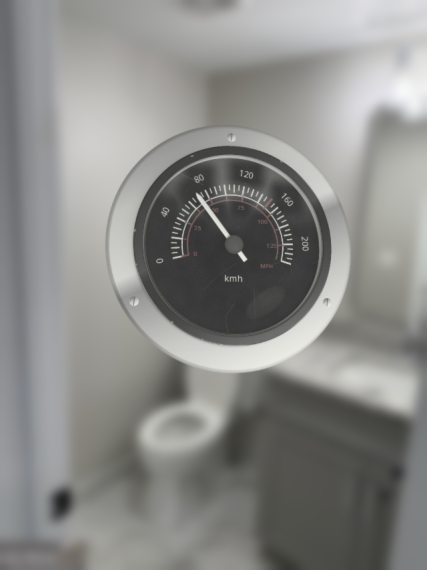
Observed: 70 km/h
